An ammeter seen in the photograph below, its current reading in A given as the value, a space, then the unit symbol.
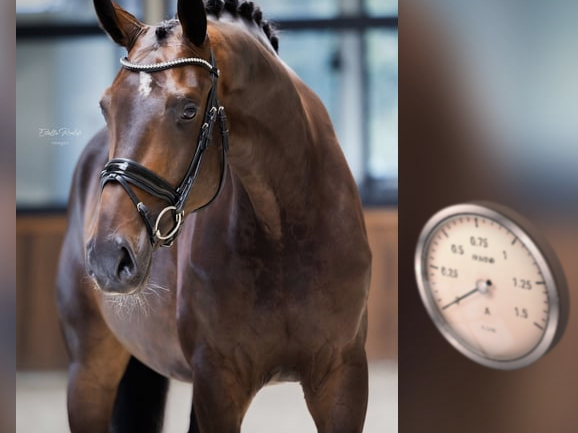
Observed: 0 A
